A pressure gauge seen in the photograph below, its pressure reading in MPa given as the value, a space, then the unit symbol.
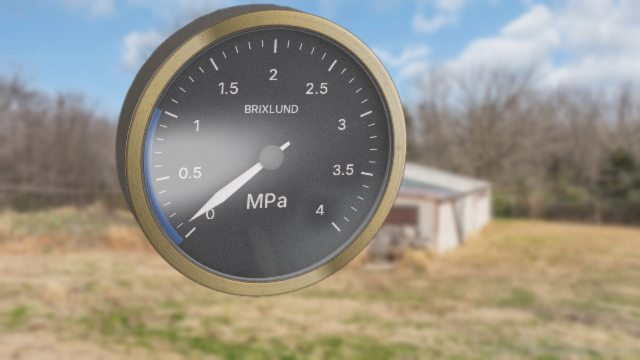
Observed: 0.1 MPa
